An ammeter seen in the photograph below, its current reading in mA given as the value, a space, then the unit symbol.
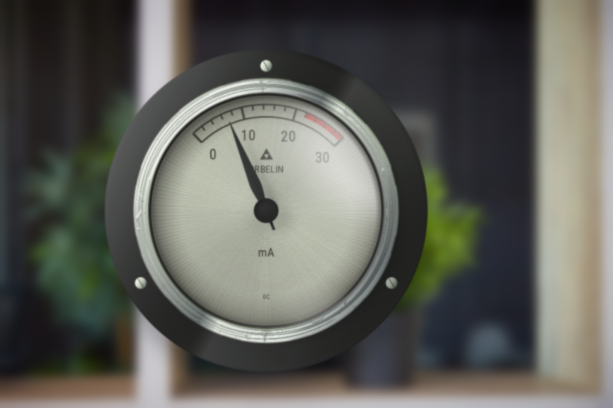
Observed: 7 mA
